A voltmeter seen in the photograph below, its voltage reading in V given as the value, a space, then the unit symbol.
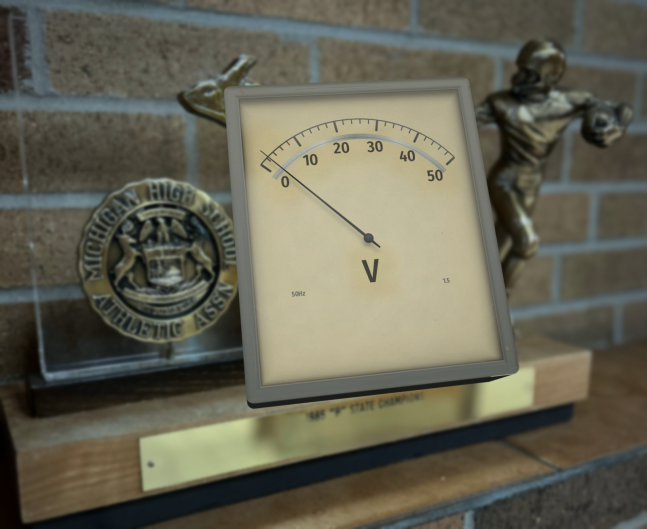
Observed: 2 V
